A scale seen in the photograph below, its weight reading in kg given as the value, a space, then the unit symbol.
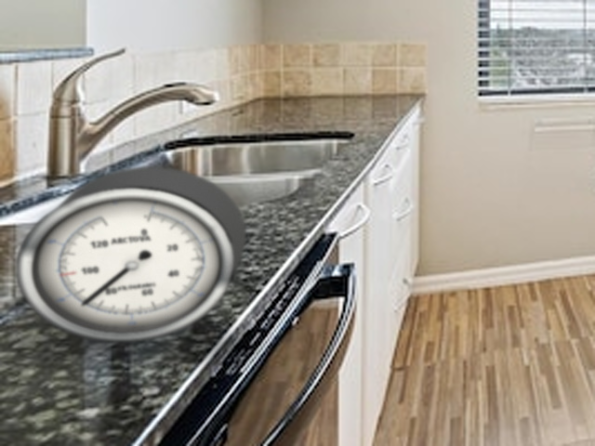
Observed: 85 kg
